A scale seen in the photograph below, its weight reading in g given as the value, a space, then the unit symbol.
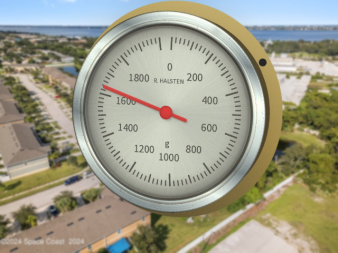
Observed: 1640 g
